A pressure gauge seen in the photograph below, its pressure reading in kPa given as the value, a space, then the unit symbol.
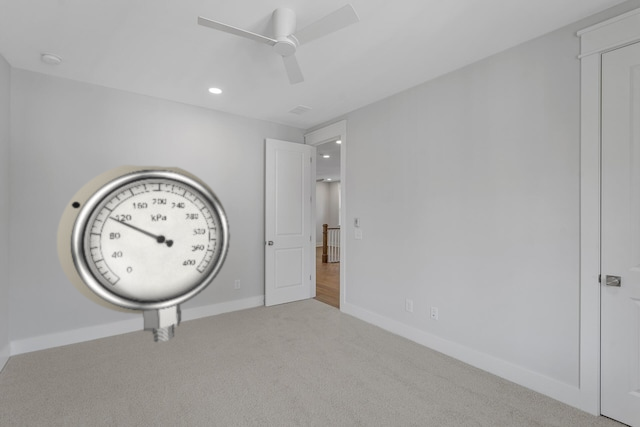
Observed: 110 kPa
